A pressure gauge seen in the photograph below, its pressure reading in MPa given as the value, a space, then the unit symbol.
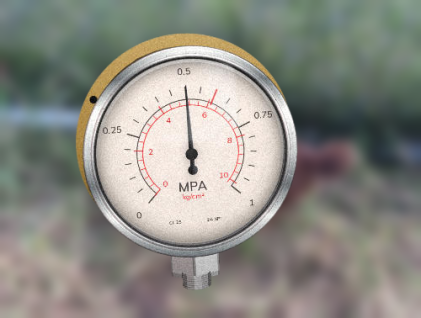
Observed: 0.5 MPa
